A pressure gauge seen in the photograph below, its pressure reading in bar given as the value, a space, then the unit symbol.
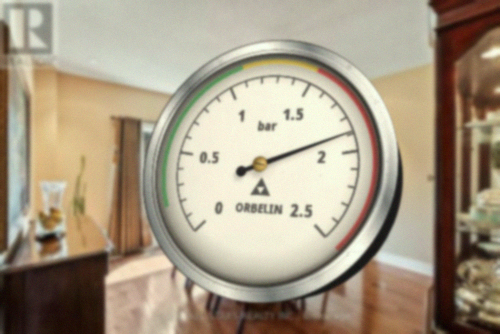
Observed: 1.9 bar
